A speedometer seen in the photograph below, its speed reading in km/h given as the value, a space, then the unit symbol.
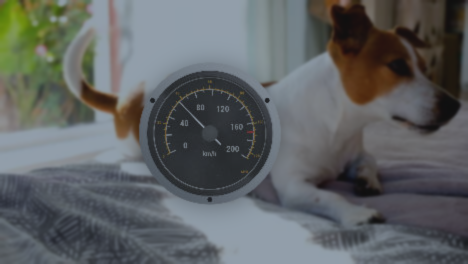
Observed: 60 km/h
